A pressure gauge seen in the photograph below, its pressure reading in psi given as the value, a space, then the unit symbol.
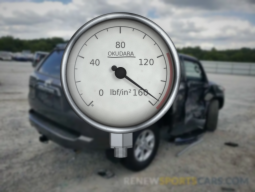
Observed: 155 psi
